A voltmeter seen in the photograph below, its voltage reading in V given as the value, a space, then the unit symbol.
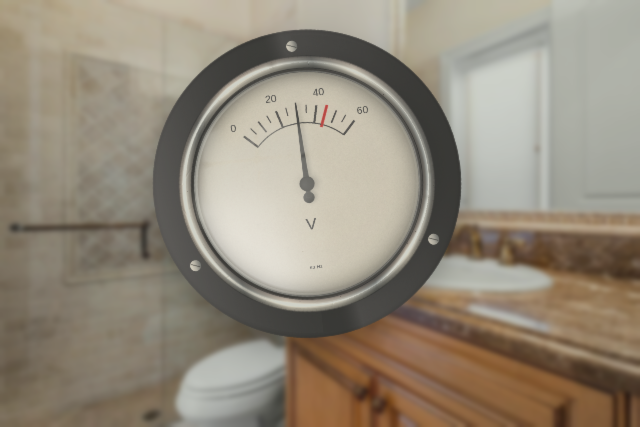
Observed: 30 V
